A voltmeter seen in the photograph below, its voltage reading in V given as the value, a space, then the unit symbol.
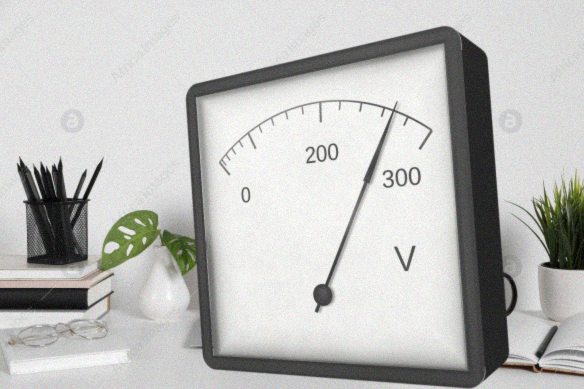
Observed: 270 V
